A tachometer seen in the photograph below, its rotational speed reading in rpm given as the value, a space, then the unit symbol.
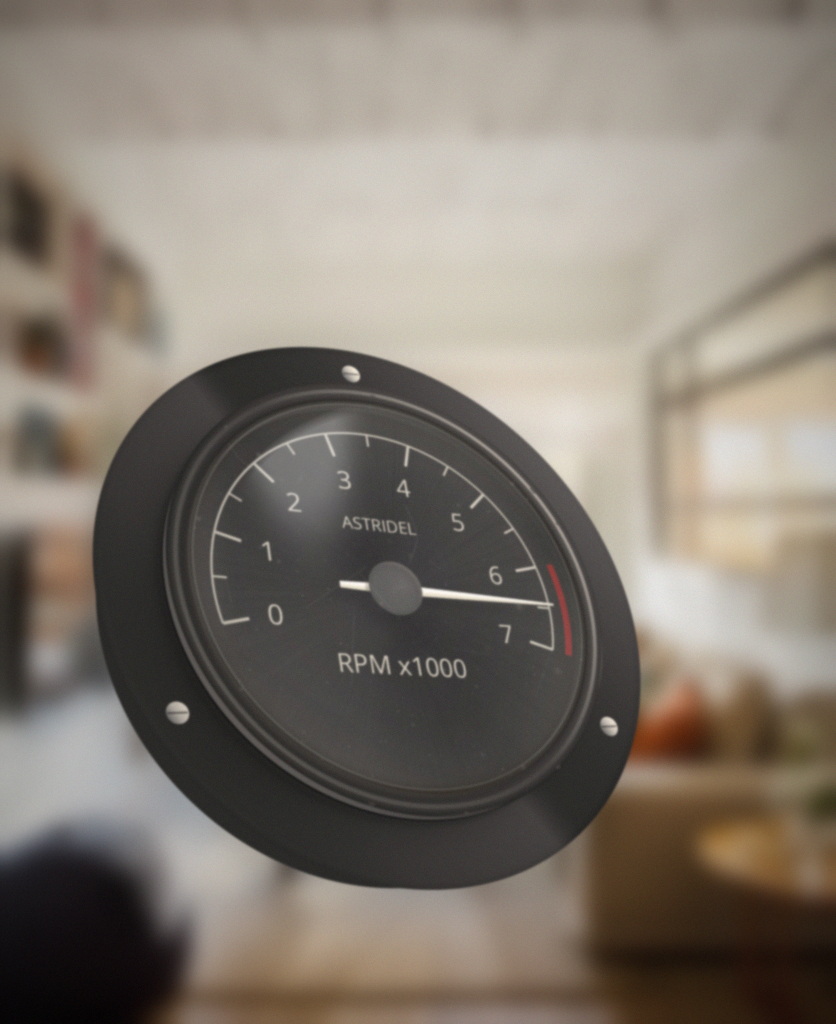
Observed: 6500 rpm
